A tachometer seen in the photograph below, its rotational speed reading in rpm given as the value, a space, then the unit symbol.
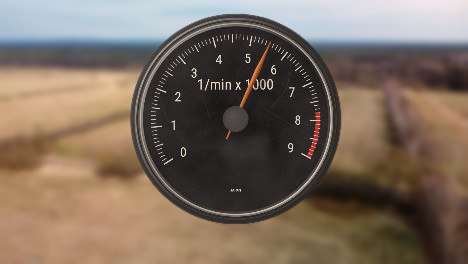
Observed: 5500 rpm
